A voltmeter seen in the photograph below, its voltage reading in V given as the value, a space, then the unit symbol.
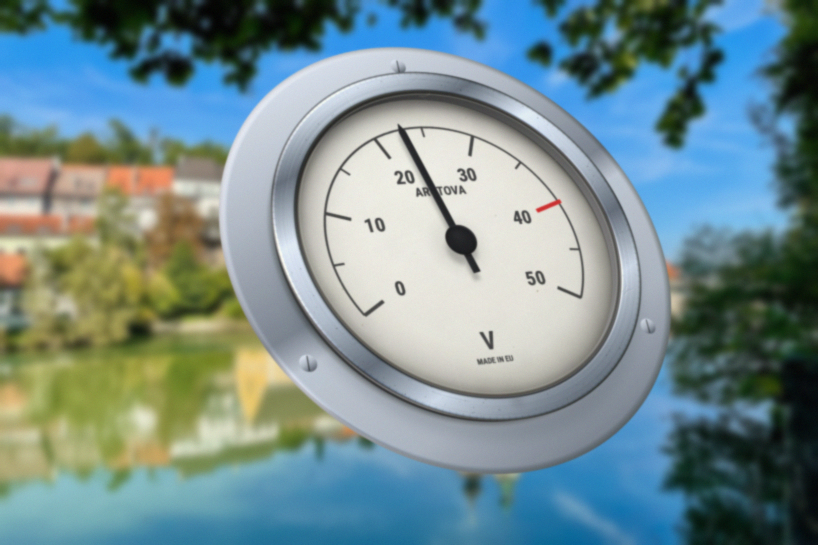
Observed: 22.5 V
